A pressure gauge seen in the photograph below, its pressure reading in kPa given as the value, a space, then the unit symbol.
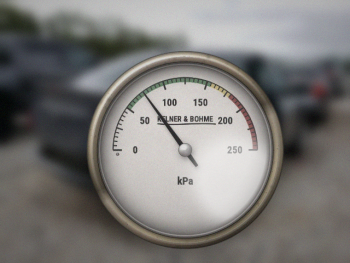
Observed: 75 kPa
